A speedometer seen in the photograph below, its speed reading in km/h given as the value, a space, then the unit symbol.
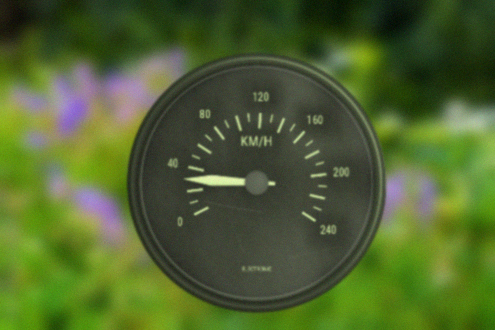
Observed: 30 km/h
